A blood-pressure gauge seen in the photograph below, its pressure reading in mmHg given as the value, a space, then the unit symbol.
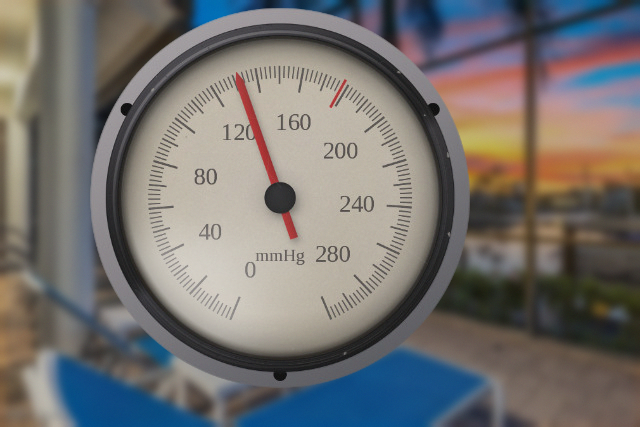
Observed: 132 mmHg
